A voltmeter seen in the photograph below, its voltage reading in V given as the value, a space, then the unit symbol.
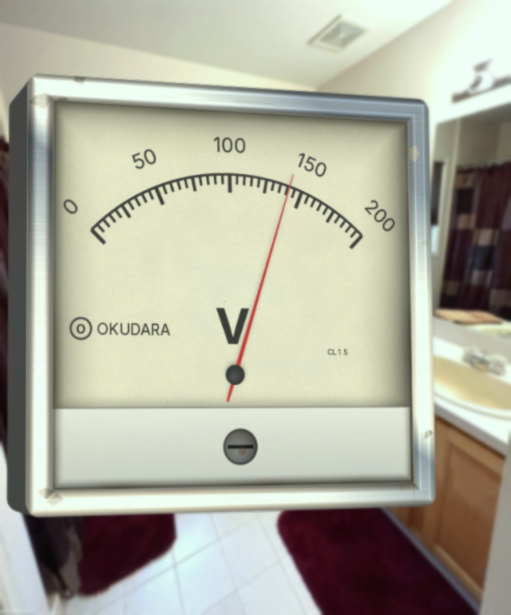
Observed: 140 V
